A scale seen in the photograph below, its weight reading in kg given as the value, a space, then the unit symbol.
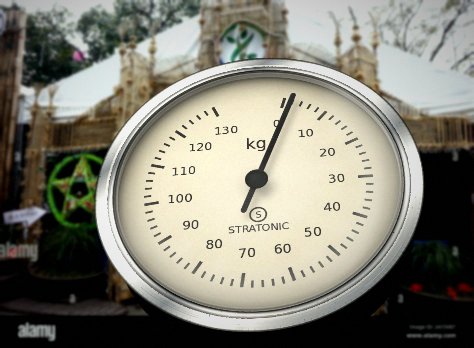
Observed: 2 kg
